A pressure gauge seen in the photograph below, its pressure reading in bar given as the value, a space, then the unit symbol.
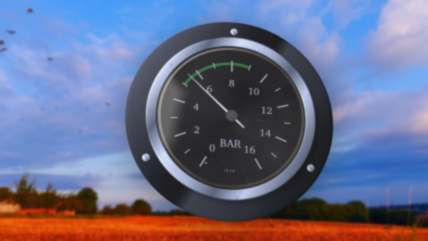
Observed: 5.5 bar
